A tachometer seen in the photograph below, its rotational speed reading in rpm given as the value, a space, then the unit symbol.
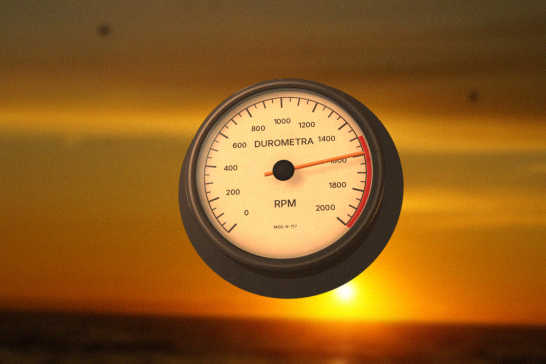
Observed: 1600 rpm
